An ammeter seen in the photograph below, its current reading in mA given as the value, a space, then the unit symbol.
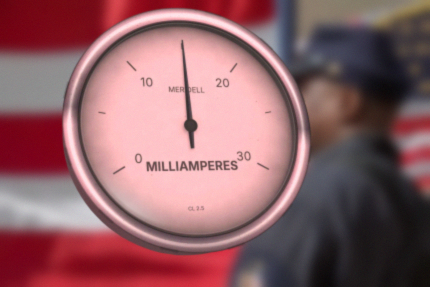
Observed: 15 mA
